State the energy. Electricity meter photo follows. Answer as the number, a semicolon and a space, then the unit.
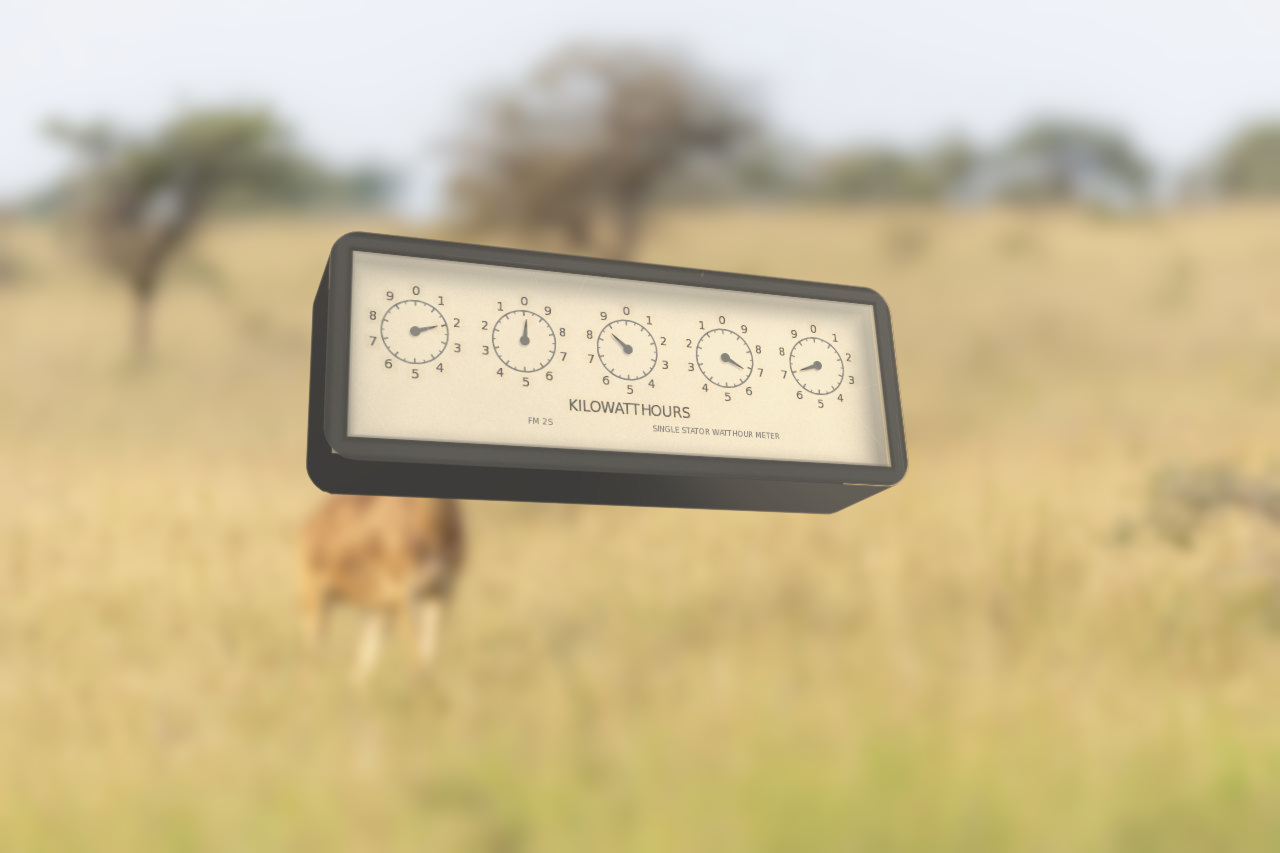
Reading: 19867; kWh
